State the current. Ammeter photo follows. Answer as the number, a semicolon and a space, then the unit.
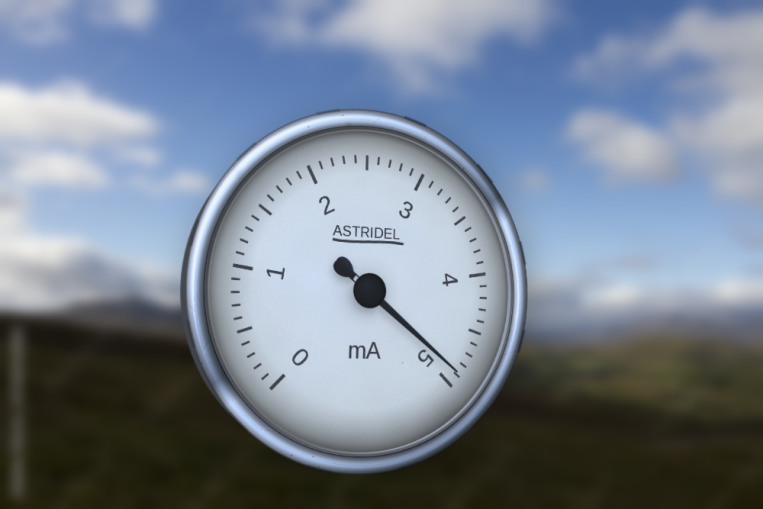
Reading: 4.9; mA
